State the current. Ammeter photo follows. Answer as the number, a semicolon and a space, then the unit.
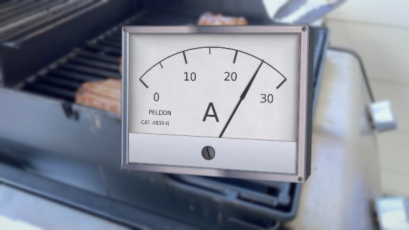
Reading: 25; A
